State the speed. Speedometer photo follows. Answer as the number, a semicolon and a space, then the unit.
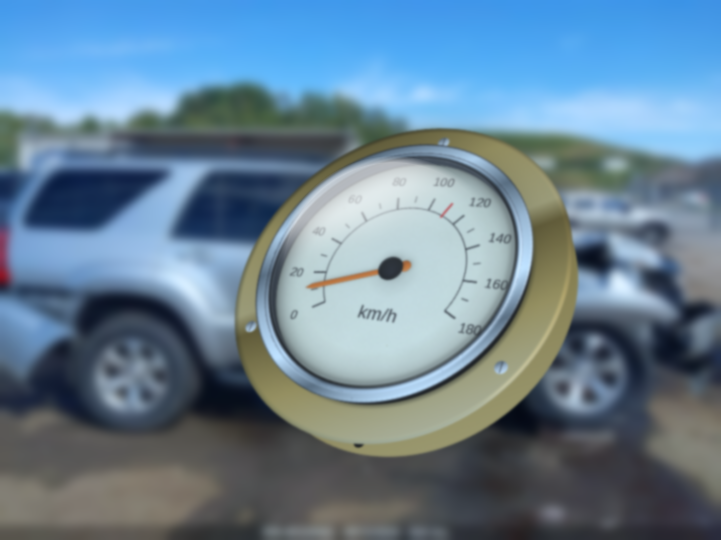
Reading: 10; km/h
